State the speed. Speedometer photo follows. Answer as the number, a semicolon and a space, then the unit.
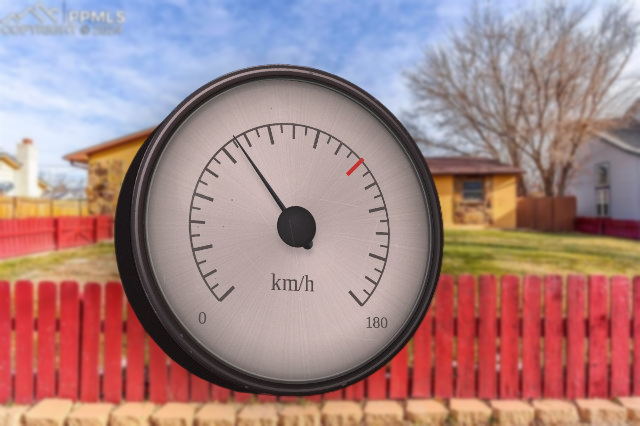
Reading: 65; km/h
